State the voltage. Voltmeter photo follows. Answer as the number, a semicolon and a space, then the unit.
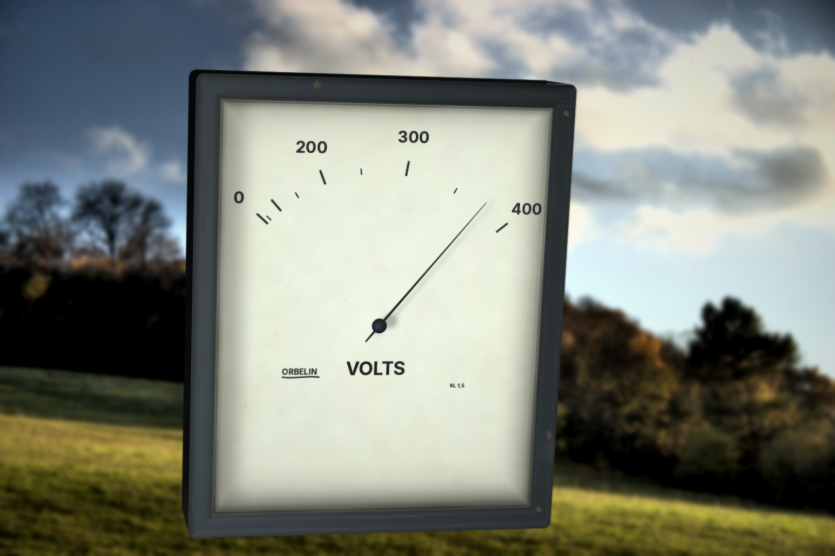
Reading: 375; V
